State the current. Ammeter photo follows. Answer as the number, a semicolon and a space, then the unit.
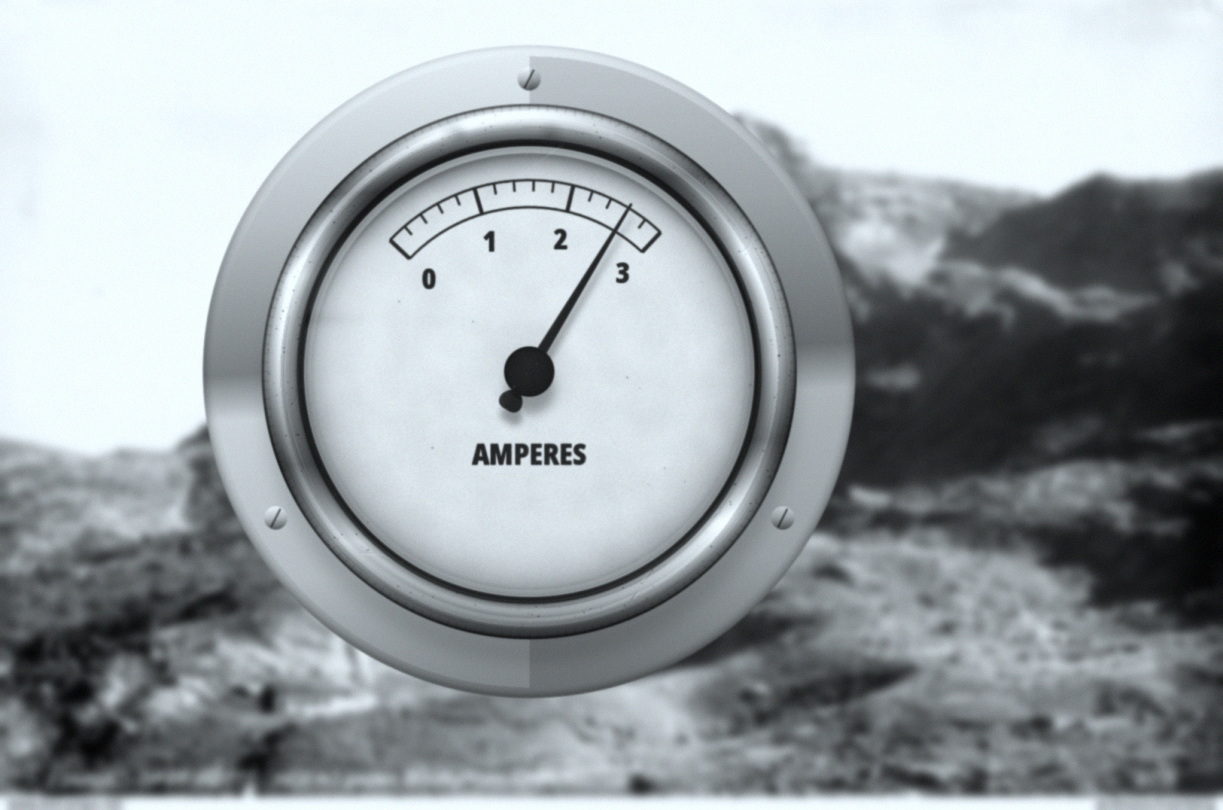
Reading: 2.6; A
